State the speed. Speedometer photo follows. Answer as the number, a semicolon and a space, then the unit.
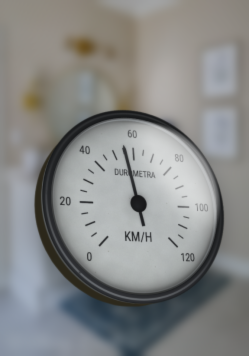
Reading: 55; km/h
